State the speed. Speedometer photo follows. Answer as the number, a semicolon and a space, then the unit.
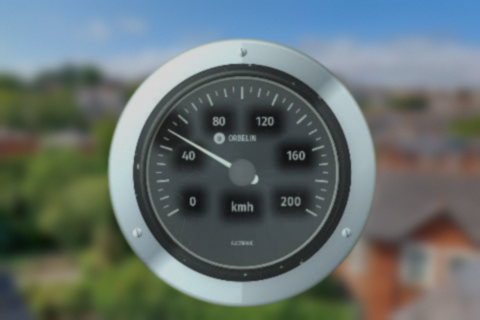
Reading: 50; km/h
